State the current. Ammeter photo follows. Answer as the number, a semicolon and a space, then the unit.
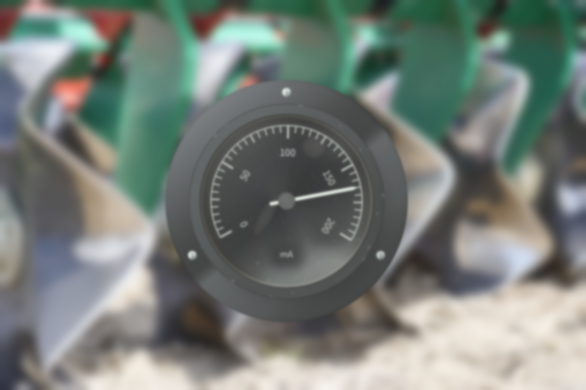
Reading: 165; mA
